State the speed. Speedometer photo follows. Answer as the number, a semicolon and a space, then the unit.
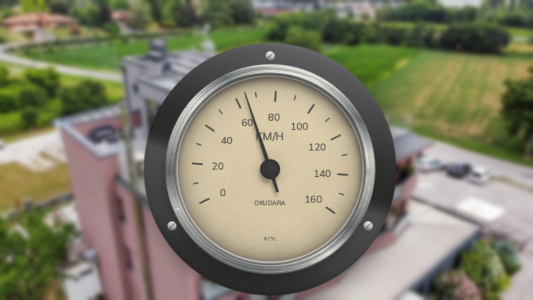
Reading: 65; km/h
